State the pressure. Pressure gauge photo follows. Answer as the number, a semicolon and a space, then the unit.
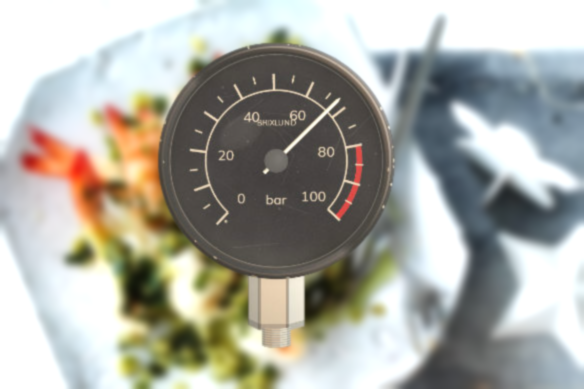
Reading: 67.5; bar
